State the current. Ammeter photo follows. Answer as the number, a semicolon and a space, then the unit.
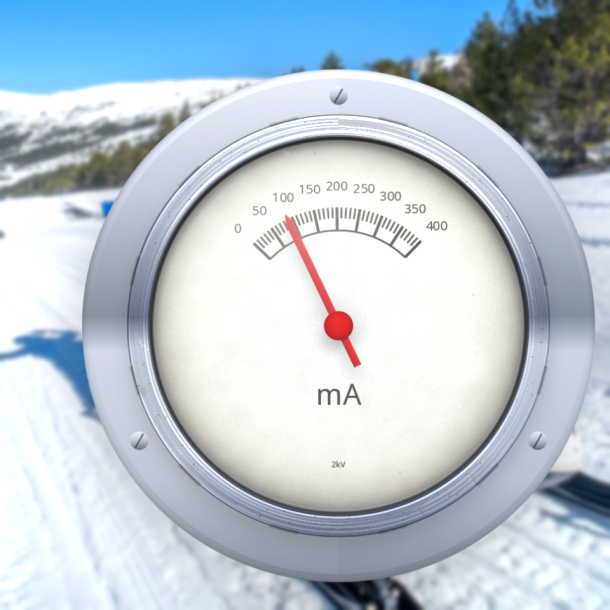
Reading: 90; mA
